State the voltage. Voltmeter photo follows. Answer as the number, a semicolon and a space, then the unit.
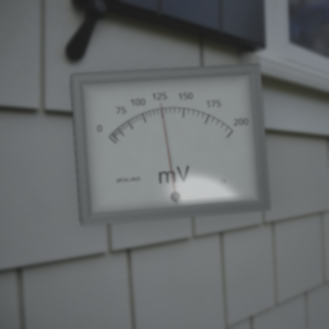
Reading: 125; mV
